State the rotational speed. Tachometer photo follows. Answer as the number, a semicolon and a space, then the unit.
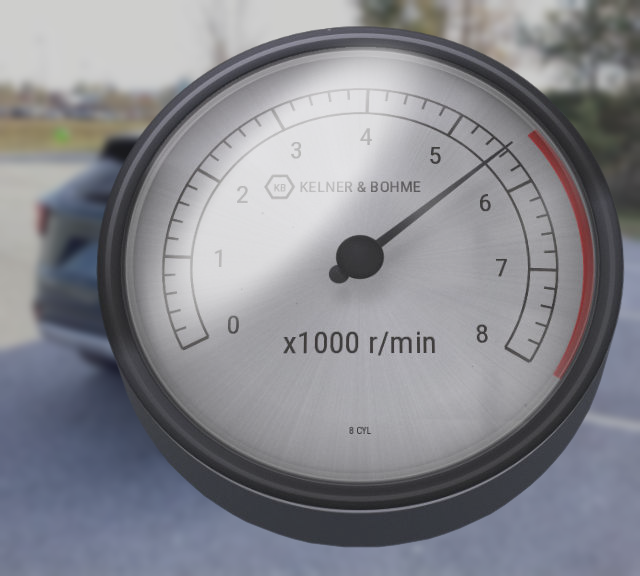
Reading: 5600; rpm
